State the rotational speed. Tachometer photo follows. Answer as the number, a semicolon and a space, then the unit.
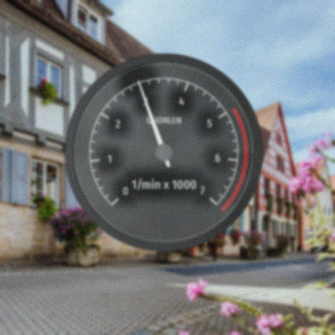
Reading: 3000; rpm
